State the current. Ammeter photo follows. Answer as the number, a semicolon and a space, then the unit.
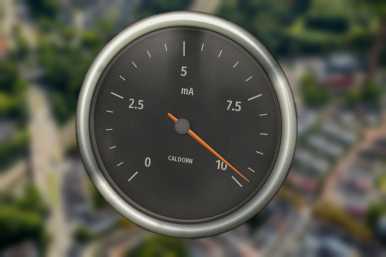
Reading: 9.75; mA
